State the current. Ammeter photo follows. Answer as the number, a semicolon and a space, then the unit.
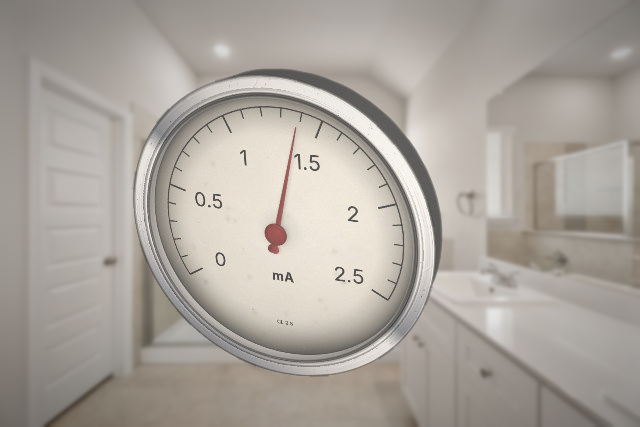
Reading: 1.4; mA
